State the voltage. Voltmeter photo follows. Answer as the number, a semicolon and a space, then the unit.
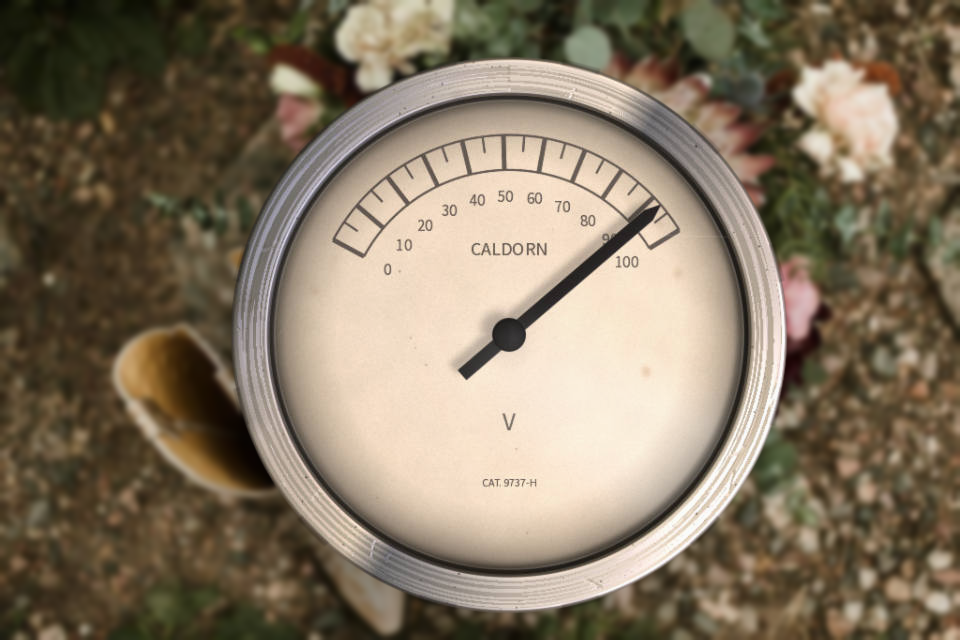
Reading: 92.5; V
